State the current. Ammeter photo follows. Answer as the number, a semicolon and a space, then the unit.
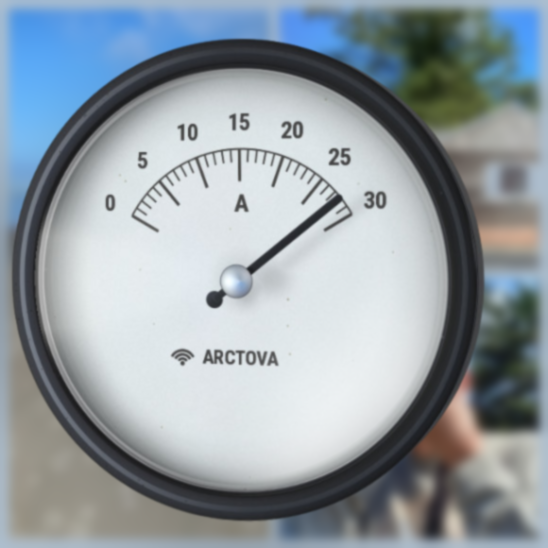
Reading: 28; A
